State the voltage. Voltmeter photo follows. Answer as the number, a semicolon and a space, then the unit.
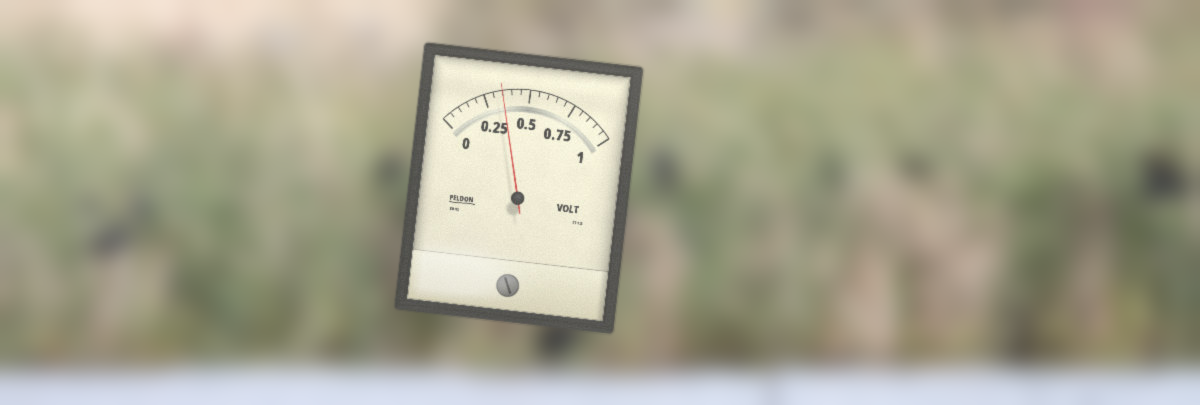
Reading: 0.35; V
